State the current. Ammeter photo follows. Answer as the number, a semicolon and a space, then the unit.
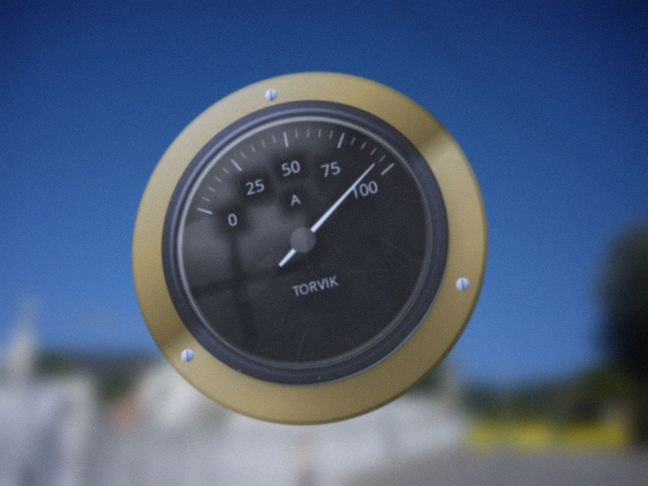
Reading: 95; A
